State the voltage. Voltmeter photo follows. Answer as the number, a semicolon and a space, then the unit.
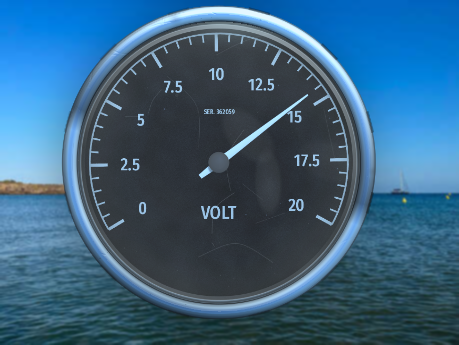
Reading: 14.5; V
